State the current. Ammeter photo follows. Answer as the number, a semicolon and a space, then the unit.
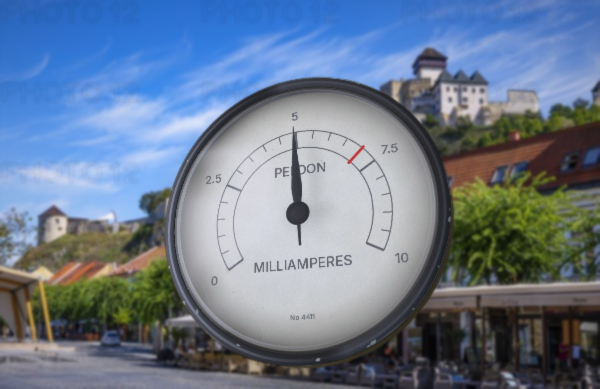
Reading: 5; mA
